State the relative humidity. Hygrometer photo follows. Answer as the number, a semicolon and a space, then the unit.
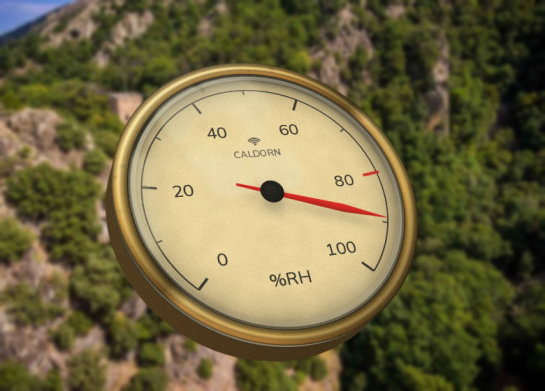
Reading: 90; %
